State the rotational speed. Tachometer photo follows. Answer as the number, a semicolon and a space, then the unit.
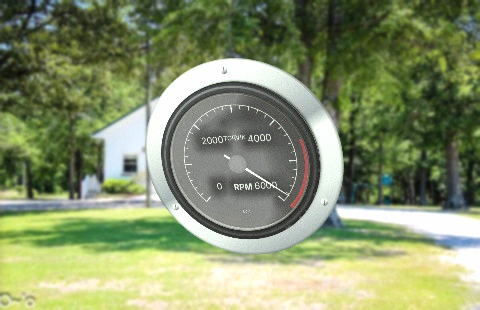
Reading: 5800; rpm
